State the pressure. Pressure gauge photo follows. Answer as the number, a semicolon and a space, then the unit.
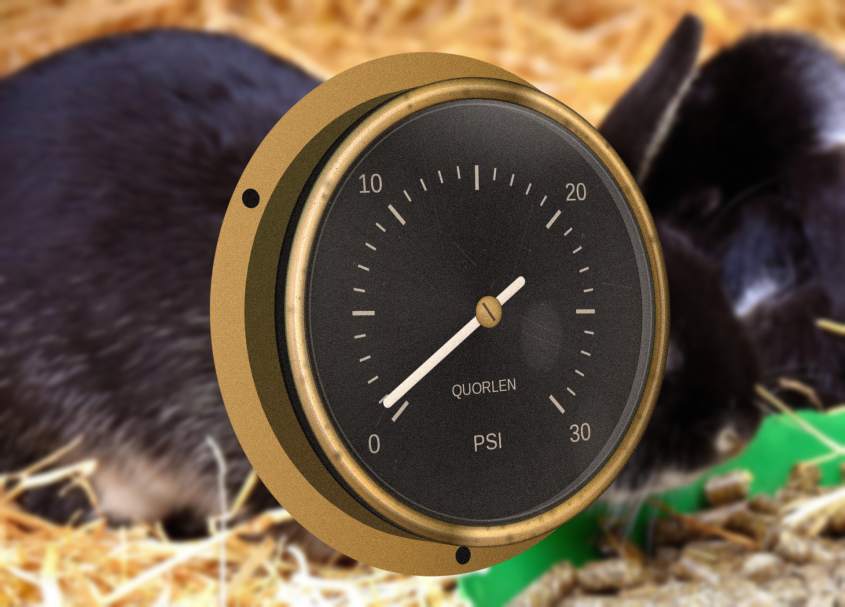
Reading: 1; psi
